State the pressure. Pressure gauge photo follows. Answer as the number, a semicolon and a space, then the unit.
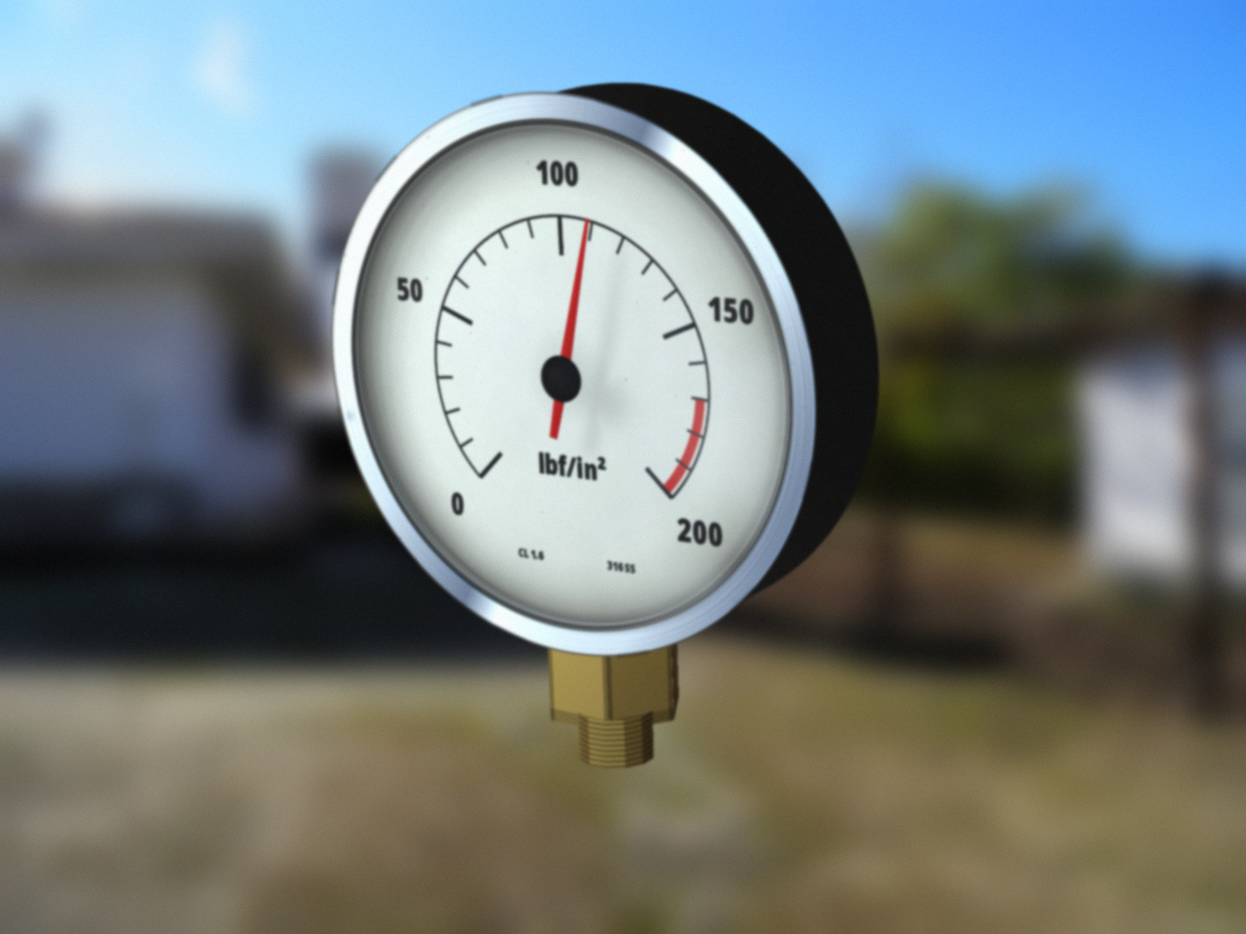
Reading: 110; psi
